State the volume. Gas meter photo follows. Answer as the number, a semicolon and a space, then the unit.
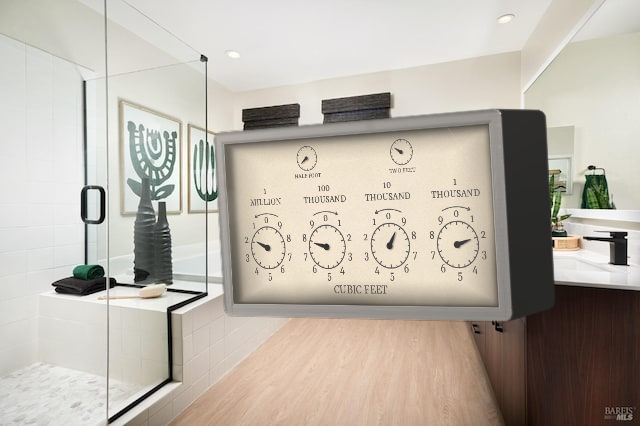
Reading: 179200; ft³
